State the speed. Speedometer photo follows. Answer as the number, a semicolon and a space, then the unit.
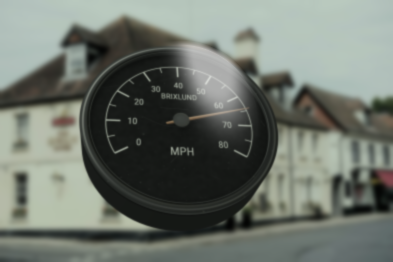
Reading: 65; mph
